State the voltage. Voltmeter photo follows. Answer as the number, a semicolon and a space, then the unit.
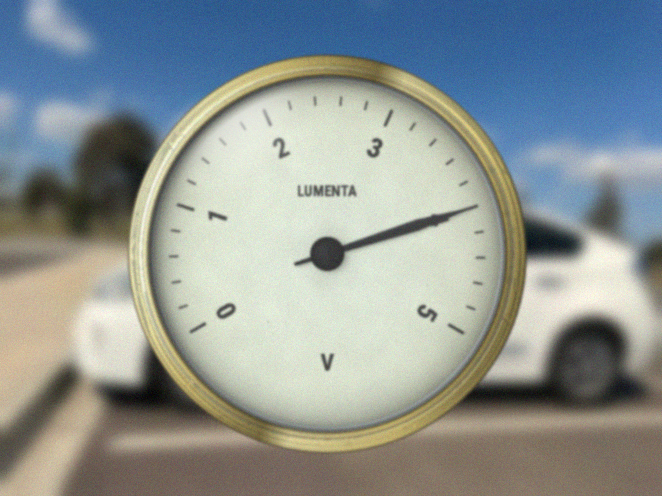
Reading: 4; V
